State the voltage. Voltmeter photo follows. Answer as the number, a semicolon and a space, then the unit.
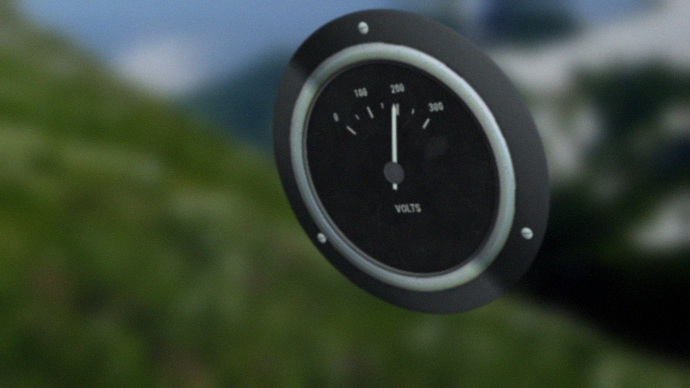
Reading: 200; V
